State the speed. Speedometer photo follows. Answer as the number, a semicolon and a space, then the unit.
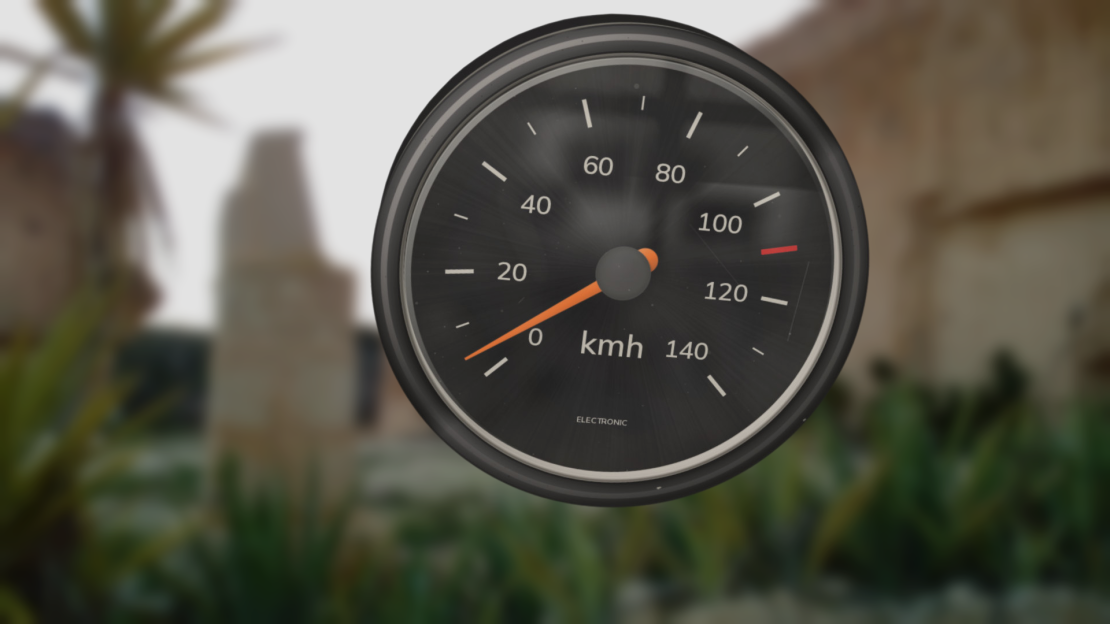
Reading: 5; km/h
